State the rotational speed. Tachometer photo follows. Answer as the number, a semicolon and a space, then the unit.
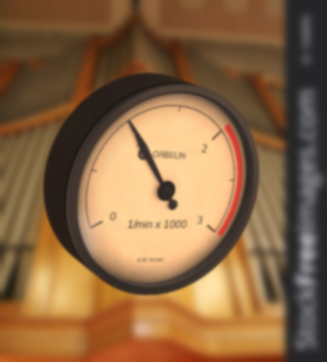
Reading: 1000; rpm
